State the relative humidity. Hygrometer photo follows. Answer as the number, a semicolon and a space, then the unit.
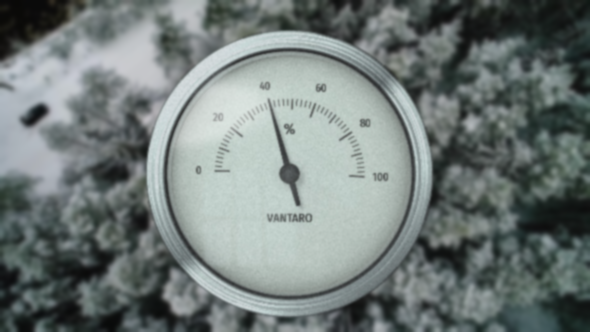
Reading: 40; %
